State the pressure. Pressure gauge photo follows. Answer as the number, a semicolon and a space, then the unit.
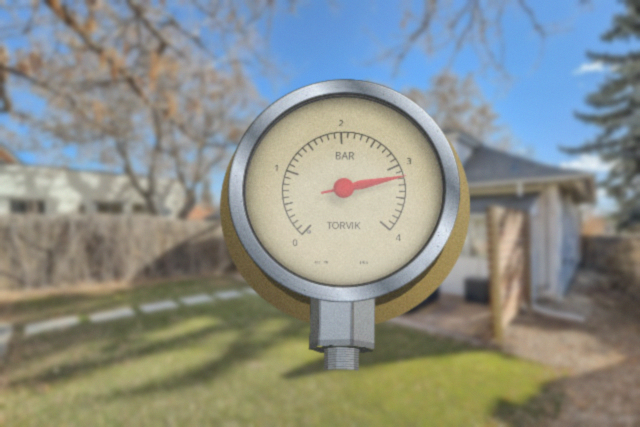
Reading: 3.2; bar
